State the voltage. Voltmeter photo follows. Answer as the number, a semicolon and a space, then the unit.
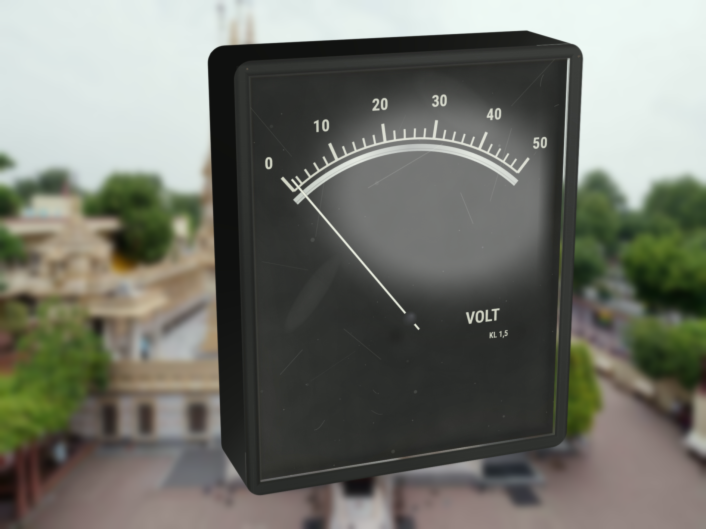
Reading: 1; V
